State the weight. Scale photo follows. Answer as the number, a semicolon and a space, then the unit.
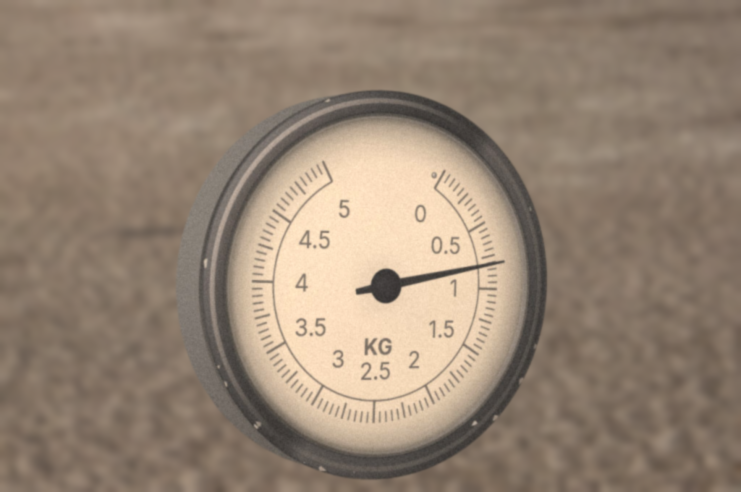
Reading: 0.8; kg
